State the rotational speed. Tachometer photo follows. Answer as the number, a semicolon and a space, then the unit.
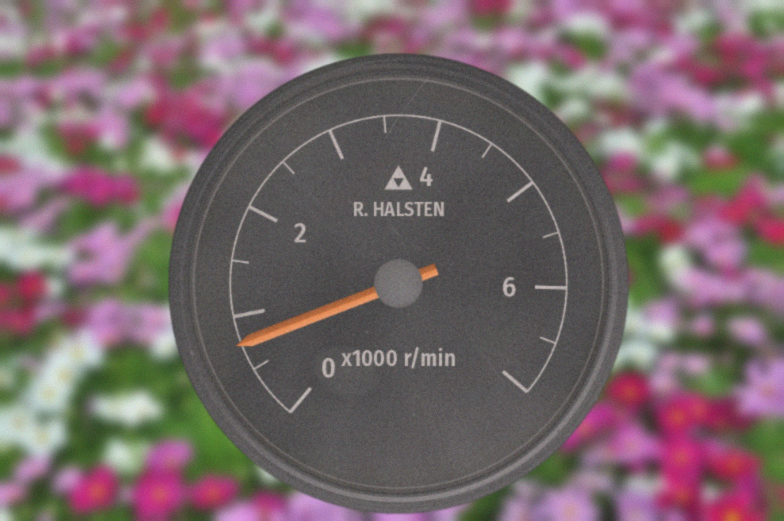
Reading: 750; rpm
